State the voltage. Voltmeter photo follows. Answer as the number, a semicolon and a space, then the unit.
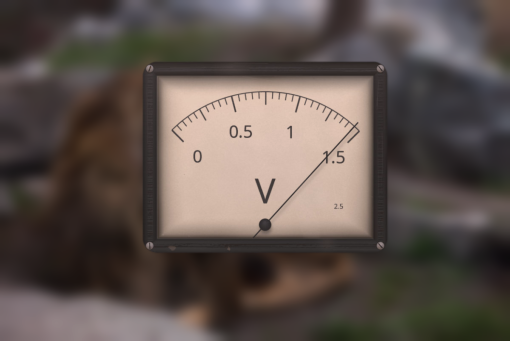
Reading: 1.45; V
